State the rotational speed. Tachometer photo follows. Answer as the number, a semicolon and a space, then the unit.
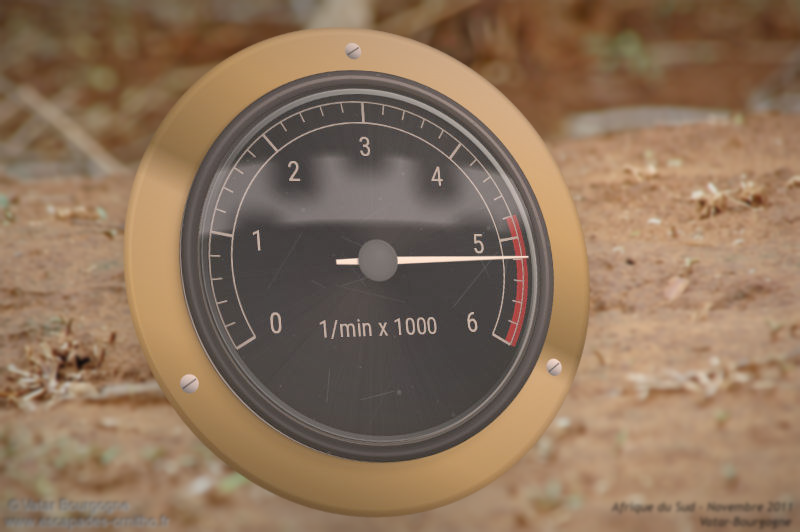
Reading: 5200; rpm
